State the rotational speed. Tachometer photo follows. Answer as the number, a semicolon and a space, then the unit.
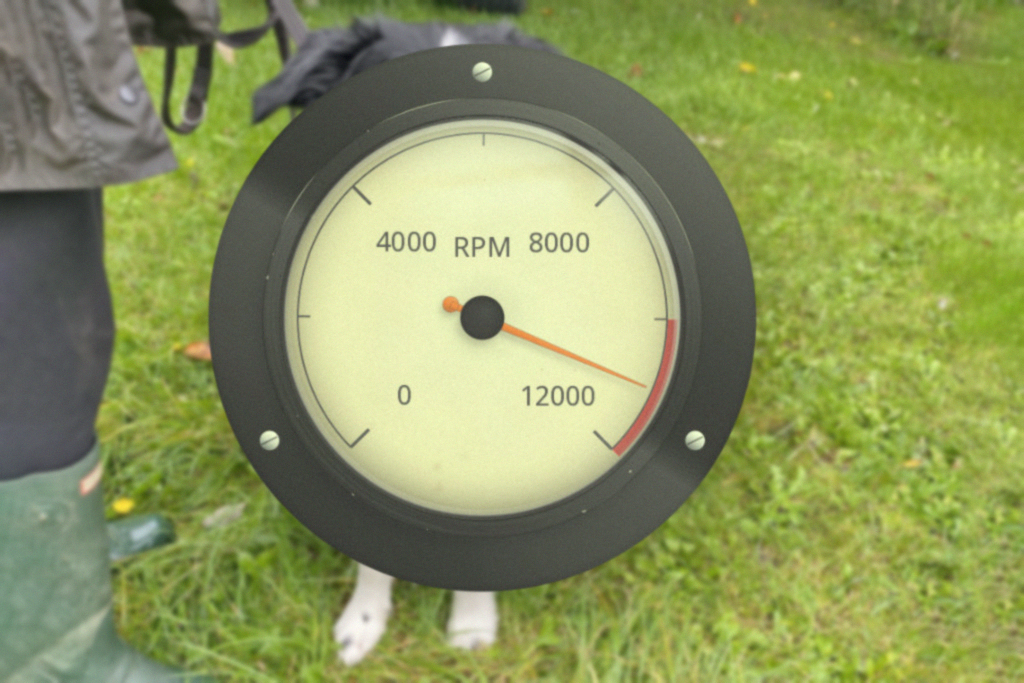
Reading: 11000; rpm
